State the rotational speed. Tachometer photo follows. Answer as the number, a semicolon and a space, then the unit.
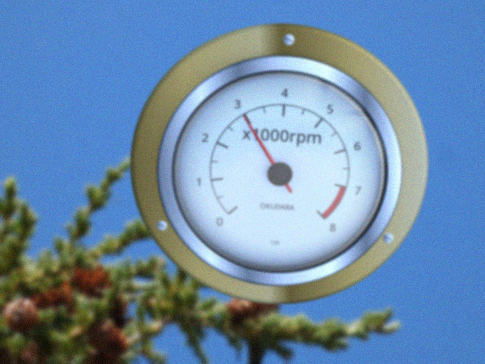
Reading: 3000; rpm
